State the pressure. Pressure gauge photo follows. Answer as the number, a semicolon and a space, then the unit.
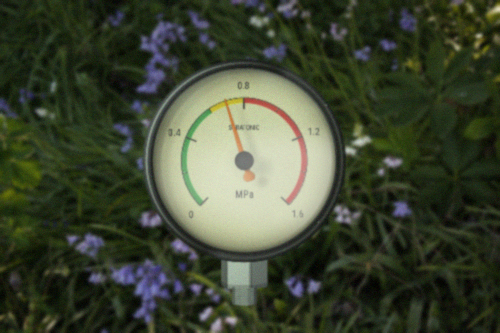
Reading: 0.7; MPa
